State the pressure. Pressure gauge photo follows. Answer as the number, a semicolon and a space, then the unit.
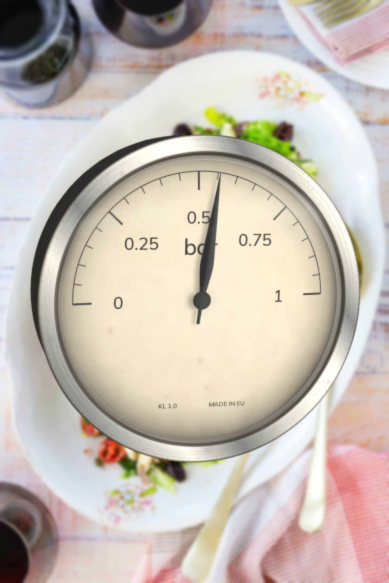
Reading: 0.55; bar
